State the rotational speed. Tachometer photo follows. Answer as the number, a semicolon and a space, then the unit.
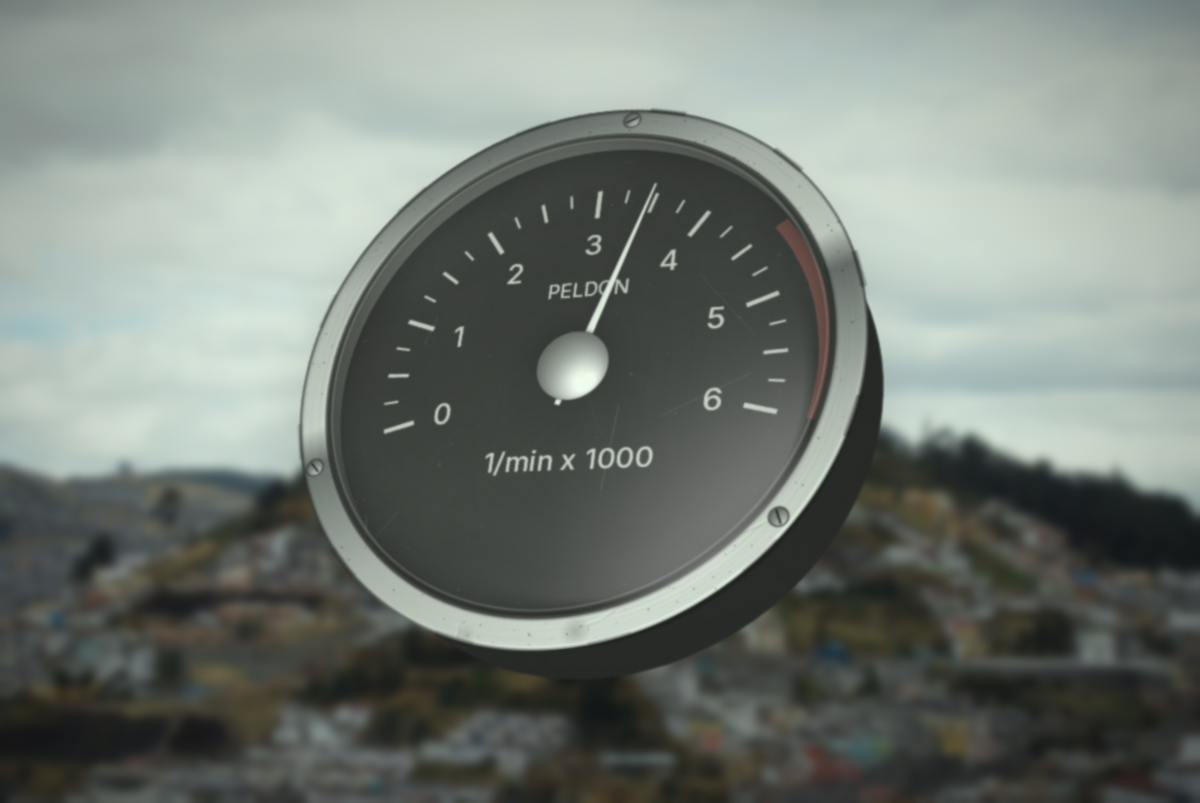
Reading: 3500; rpm
